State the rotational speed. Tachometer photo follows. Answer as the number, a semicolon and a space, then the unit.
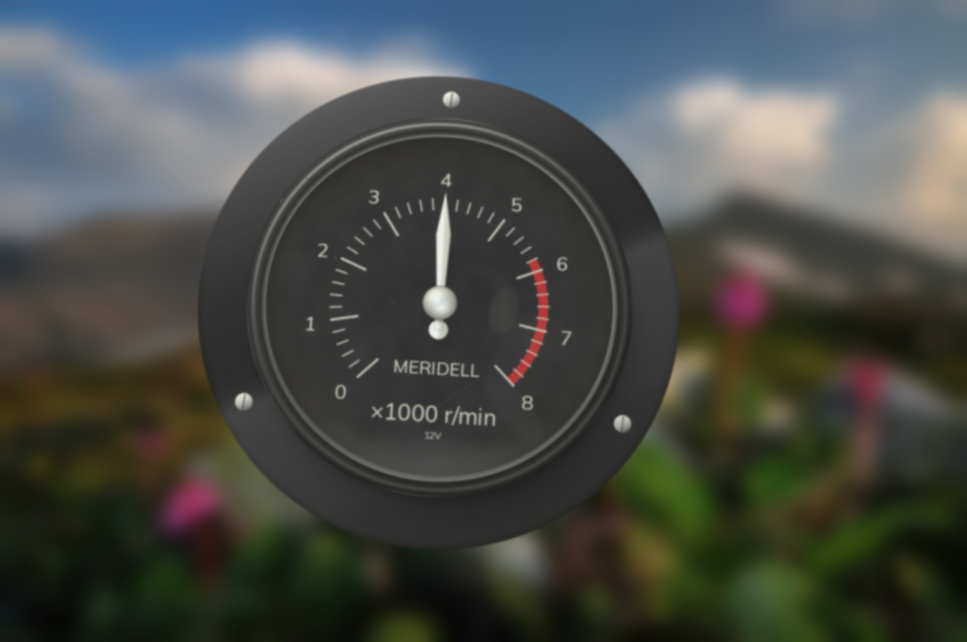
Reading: 4000; rpm
